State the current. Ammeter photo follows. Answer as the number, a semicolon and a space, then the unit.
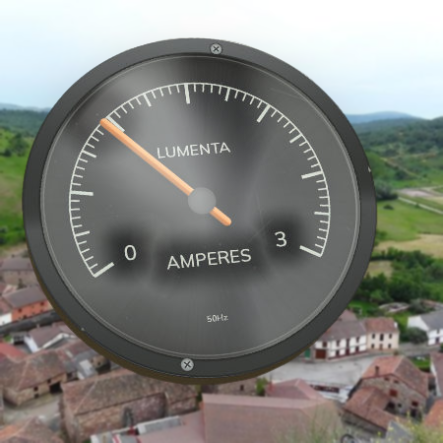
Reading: 0.95; A
